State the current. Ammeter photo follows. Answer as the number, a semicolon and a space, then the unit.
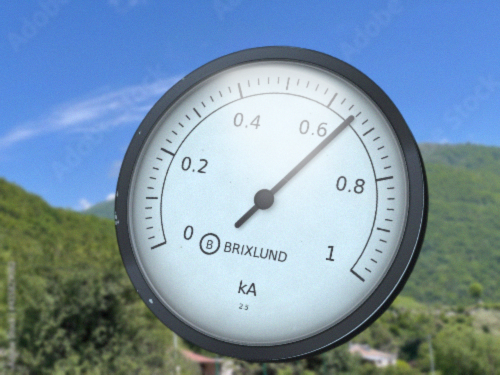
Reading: 0.66; kA
